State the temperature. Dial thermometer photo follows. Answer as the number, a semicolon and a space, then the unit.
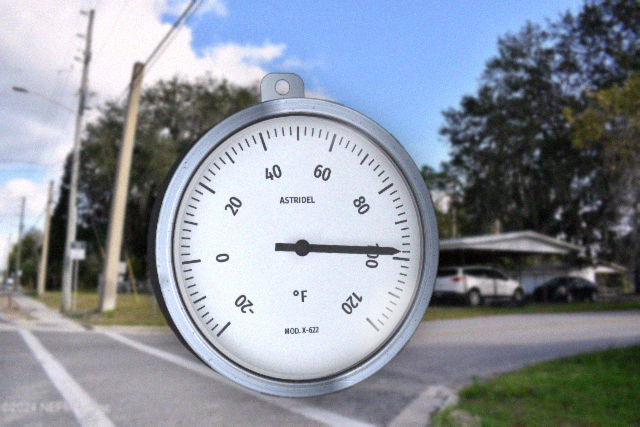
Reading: 98; °F
